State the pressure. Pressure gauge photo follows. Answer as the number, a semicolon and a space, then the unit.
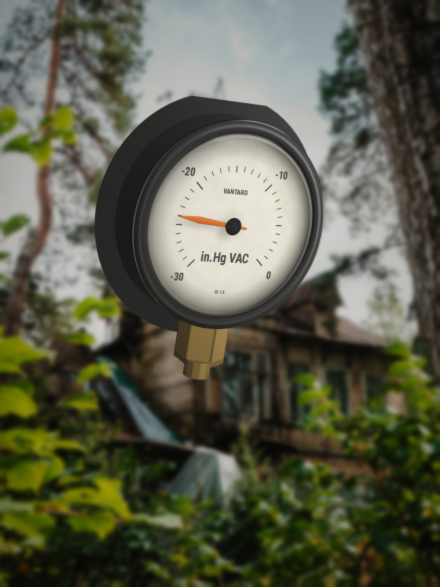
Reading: -24; inHg
